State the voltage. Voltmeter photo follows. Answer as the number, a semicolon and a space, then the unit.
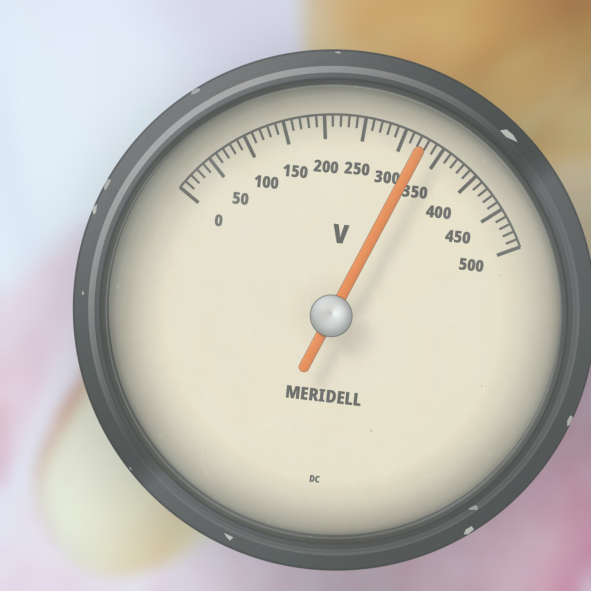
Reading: 325; V
